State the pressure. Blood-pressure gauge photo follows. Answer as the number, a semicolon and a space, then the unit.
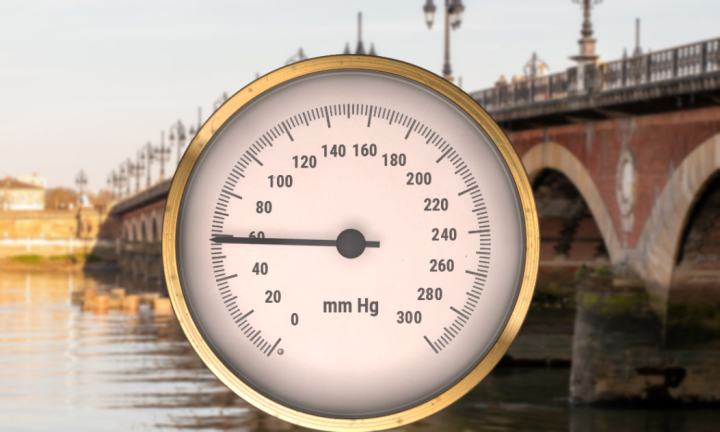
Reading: 58; mmHg
